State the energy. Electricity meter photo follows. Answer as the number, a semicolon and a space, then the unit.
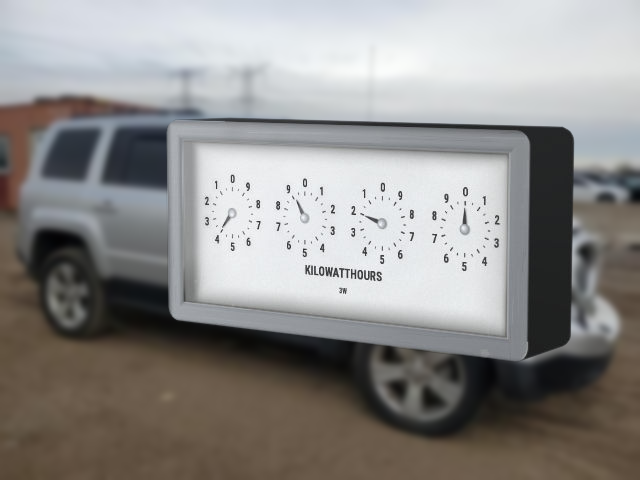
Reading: 3920; kWh
